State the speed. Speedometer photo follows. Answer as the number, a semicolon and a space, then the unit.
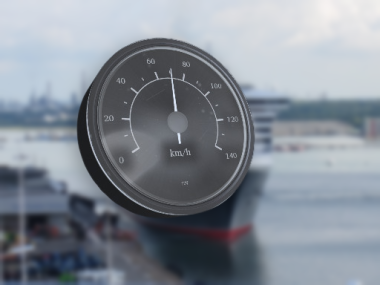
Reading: 70; km/h
